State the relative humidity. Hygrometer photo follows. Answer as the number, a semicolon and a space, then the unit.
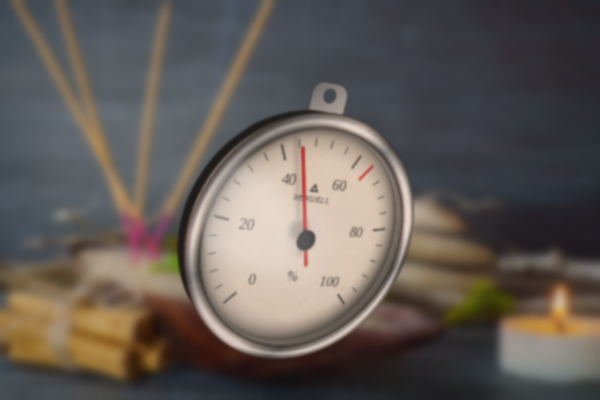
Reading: 44; %
